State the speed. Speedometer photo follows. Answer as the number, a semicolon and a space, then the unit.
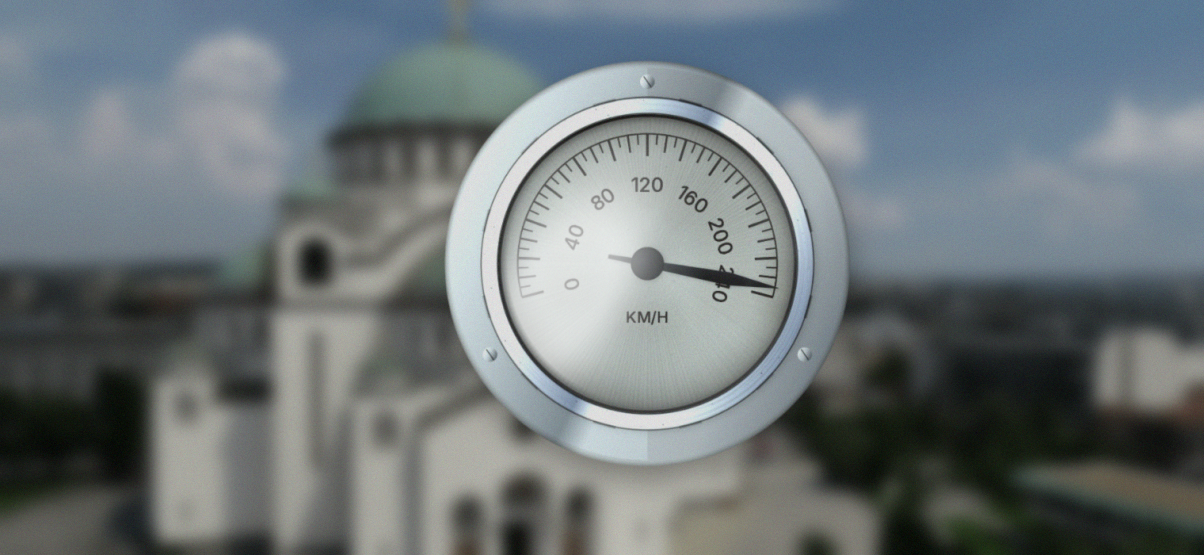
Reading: 235; km/h
